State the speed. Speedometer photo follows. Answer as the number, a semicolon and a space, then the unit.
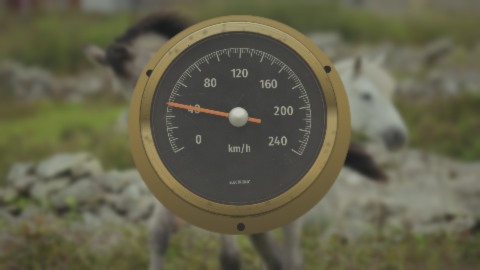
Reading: 40; km/h
